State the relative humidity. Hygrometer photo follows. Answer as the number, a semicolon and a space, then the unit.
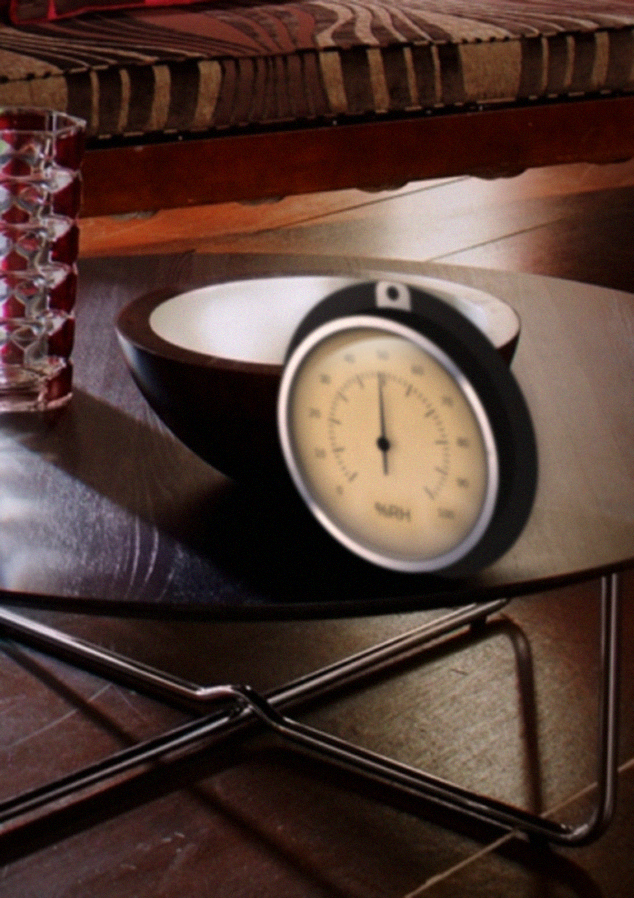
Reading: 50; %
